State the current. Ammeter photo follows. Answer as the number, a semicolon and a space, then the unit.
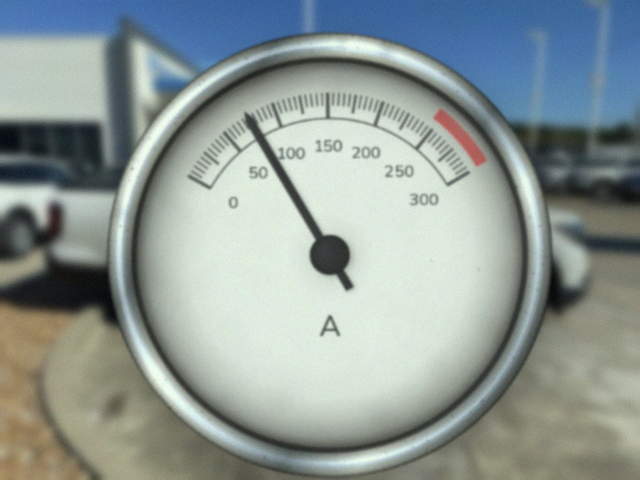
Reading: 75; A
